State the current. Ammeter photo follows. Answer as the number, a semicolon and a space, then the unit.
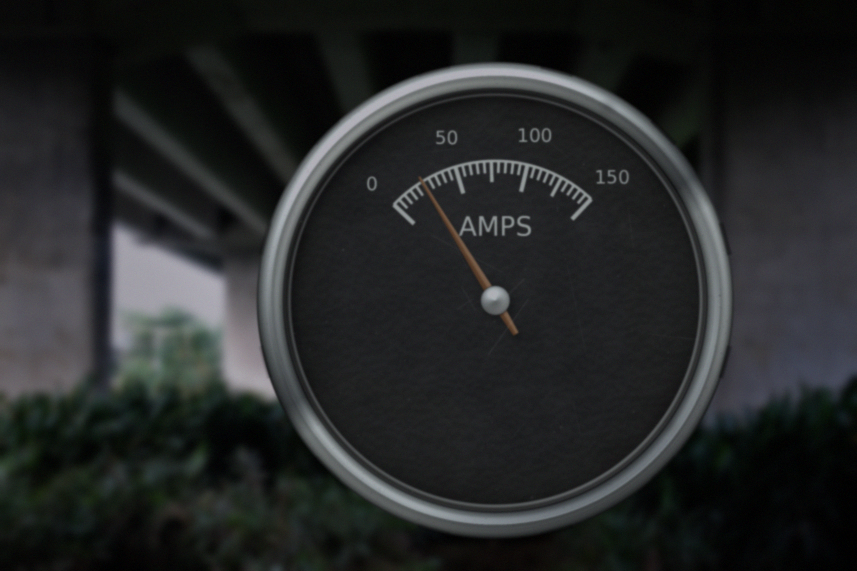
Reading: 25; A
